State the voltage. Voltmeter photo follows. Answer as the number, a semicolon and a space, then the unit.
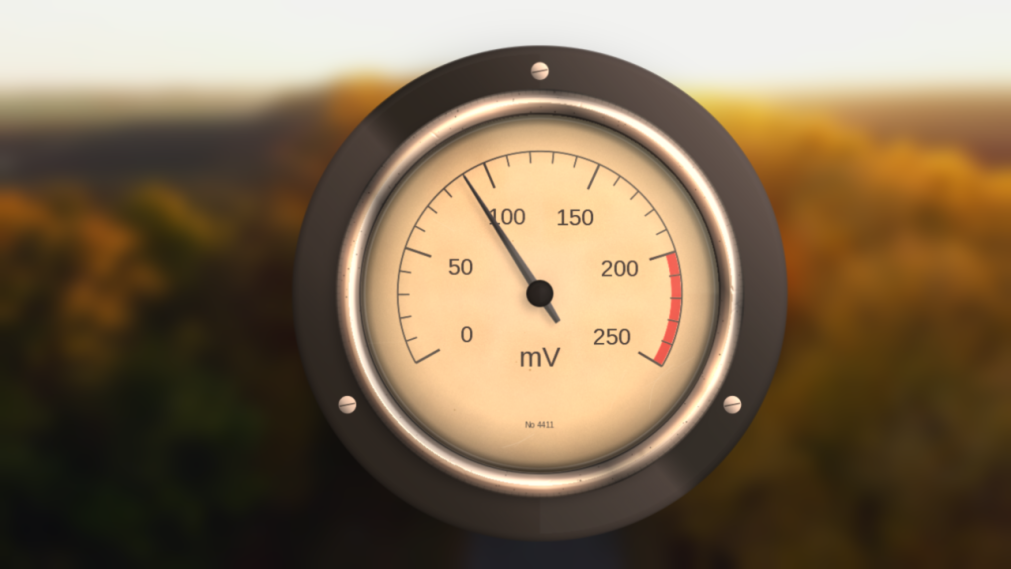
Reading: 90; mV
